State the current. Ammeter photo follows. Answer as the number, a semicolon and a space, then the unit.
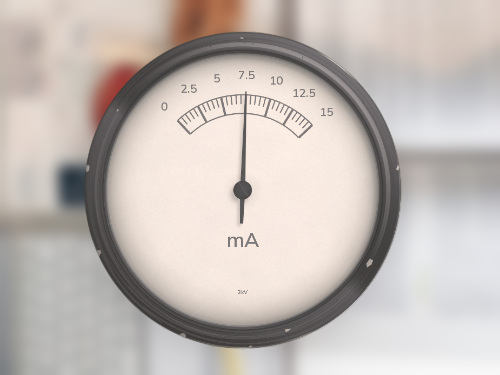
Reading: 7.5; mA
